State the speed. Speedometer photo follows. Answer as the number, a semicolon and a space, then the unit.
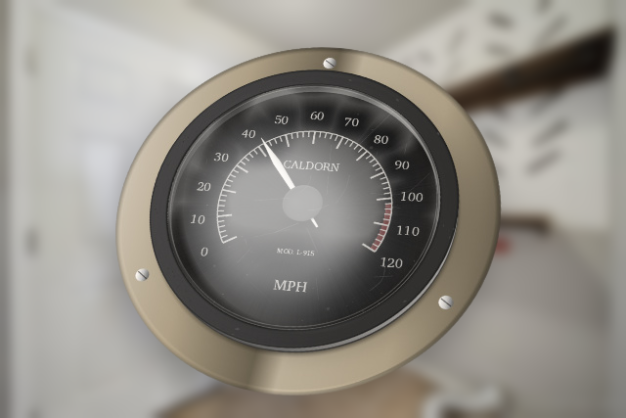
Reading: 42; mph
